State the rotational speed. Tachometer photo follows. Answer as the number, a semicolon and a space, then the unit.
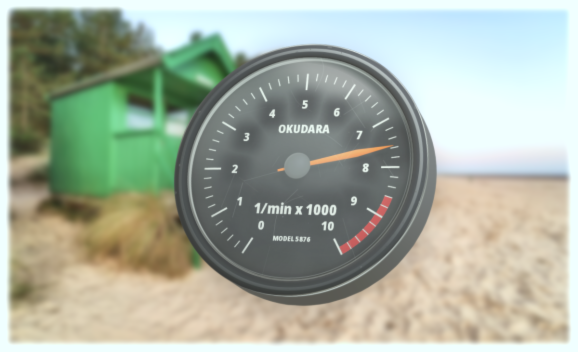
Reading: 7600; rpm
